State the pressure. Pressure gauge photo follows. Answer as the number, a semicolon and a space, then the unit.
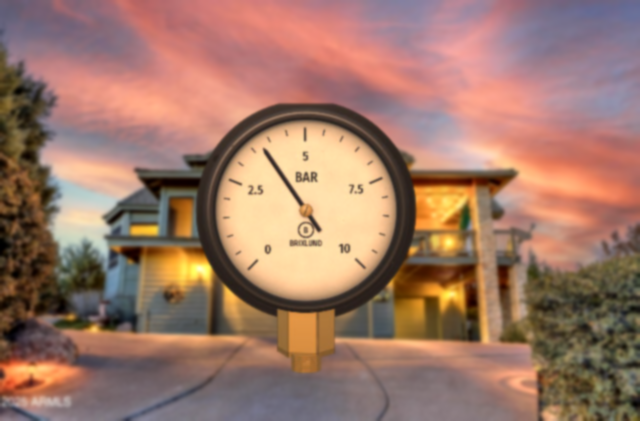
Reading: 3.75; bar
